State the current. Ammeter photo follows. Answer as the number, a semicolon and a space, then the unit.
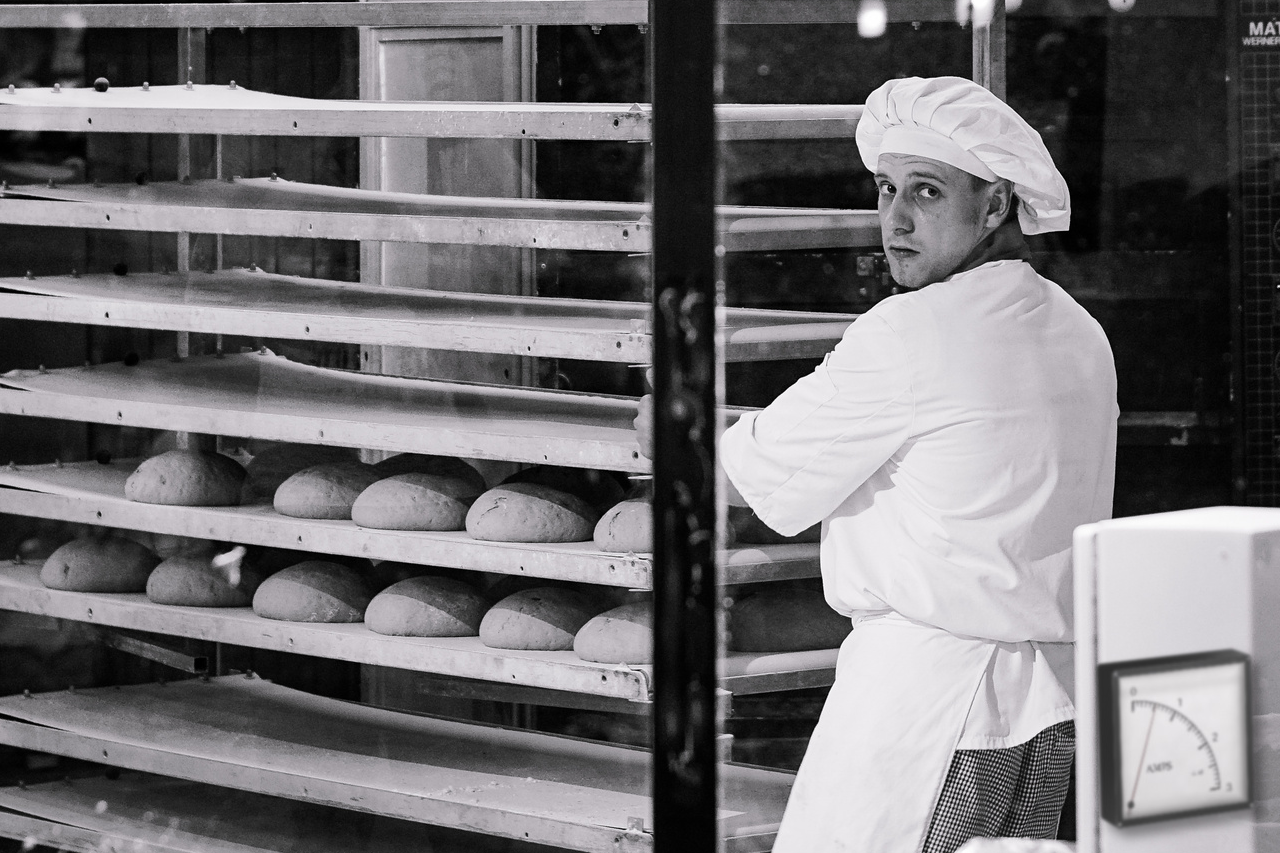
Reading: 0.5; A
